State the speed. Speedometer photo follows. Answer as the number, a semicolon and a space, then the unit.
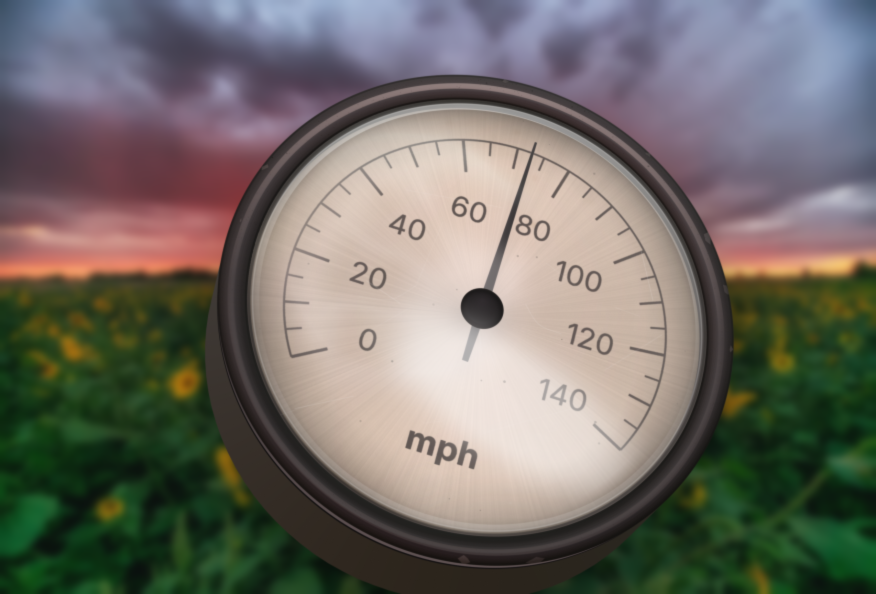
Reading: 72.5; mph
